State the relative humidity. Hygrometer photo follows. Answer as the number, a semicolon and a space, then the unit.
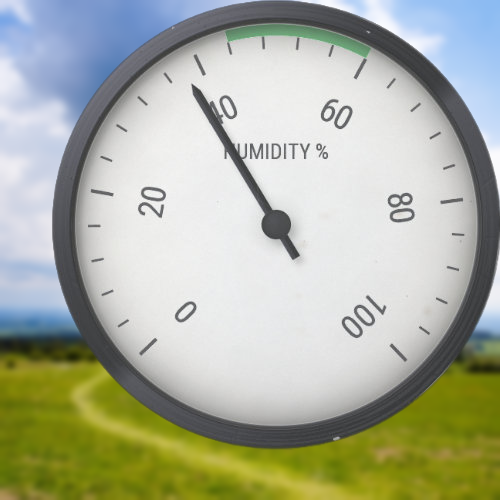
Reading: 38; %
